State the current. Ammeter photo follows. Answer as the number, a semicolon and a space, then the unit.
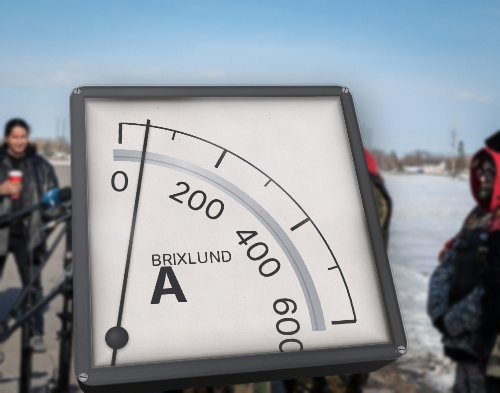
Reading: 50; A
